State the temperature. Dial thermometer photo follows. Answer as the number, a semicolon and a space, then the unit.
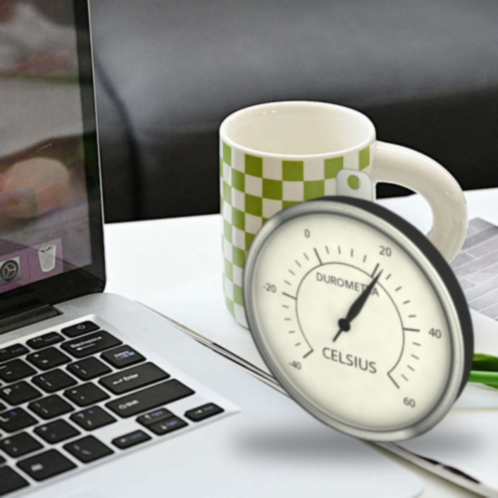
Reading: 22; °C
